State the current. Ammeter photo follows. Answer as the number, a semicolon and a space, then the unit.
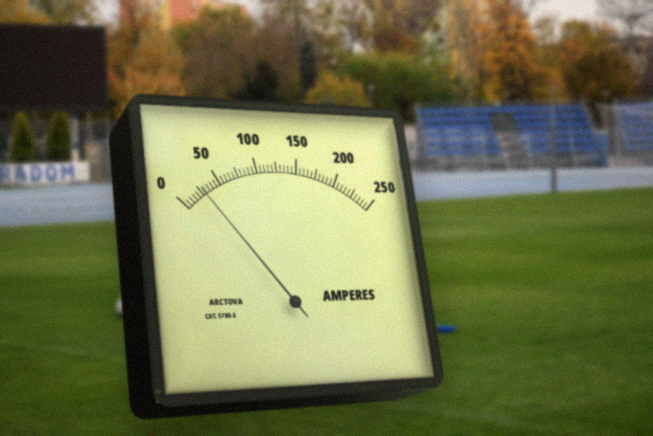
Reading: 25; A
